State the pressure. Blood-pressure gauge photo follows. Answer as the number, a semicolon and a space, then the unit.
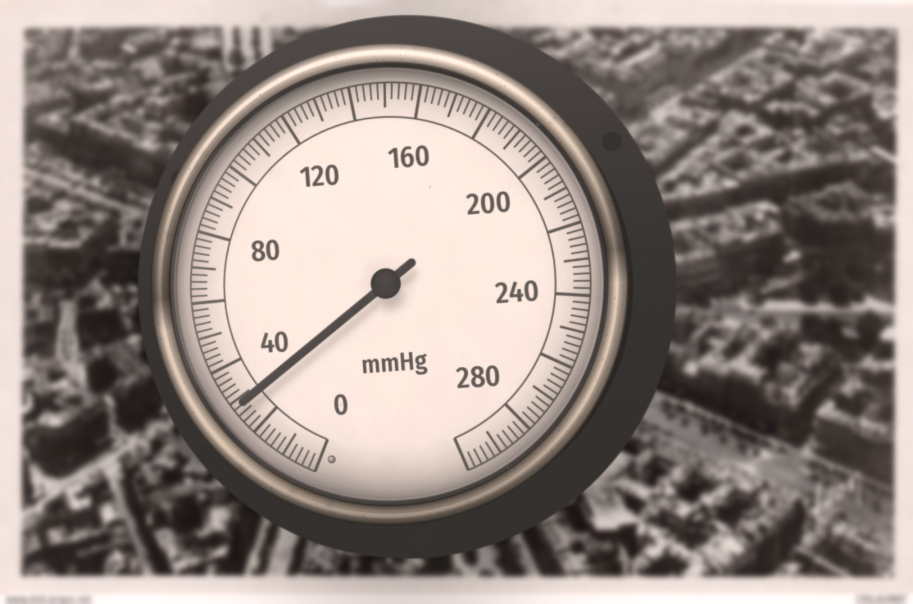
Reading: 28; mmHg
